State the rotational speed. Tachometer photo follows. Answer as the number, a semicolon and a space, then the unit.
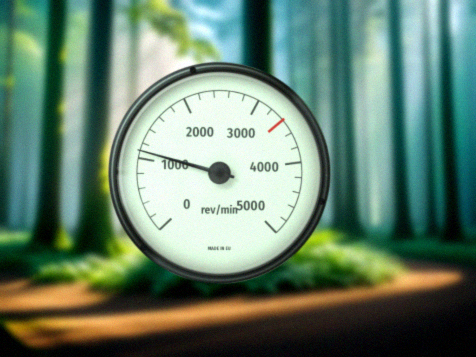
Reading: 1100; rpm
